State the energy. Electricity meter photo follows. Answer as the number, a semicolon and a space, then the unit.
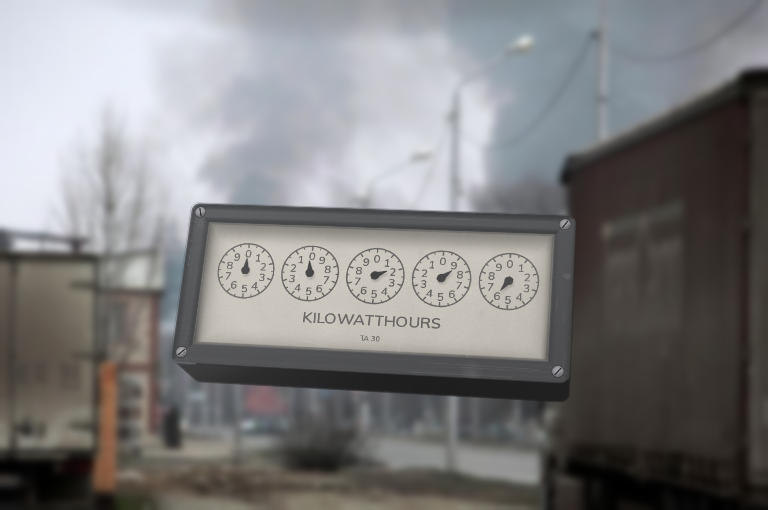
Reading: 186; kWh
